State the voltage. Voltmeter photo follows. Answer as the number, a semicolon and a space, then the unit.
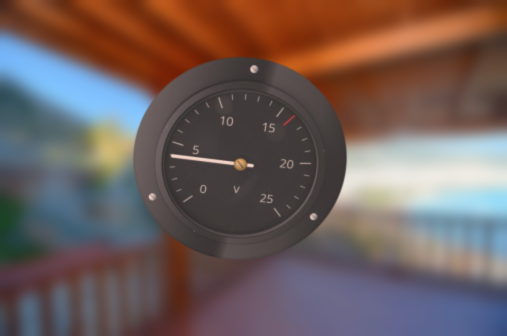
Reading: 4; V
